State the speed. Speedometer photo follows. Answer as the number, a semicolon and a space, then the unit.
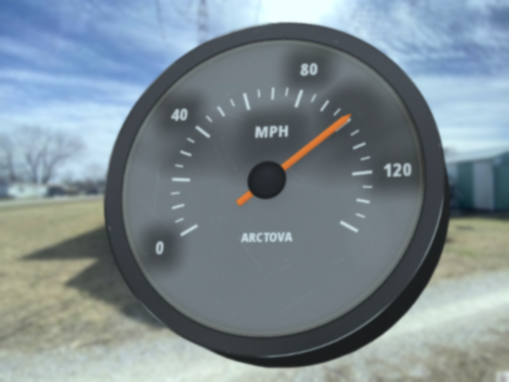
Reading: 100; mph
